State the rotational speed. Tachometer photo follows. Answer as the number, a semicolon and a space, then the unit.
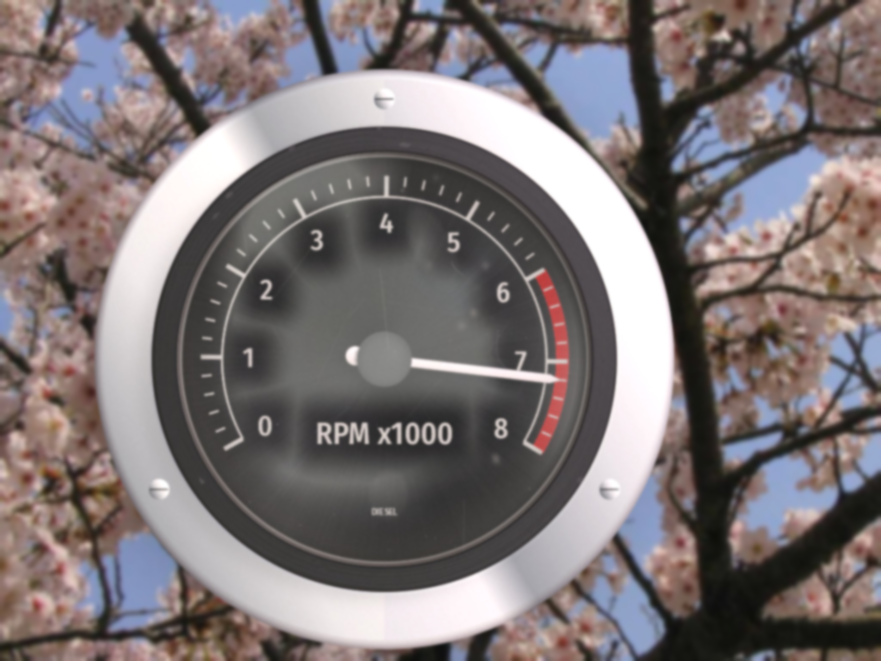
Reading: 7200; rpm
